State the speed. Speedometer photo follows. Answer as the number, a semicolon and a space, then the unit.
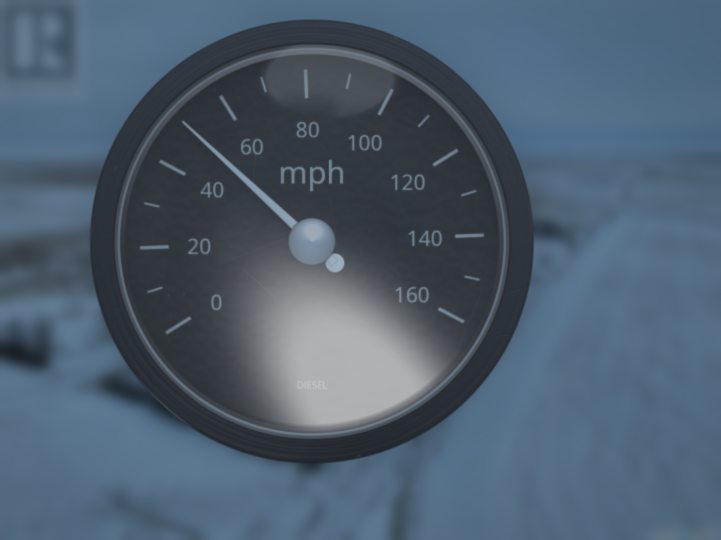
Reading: 50; mph
